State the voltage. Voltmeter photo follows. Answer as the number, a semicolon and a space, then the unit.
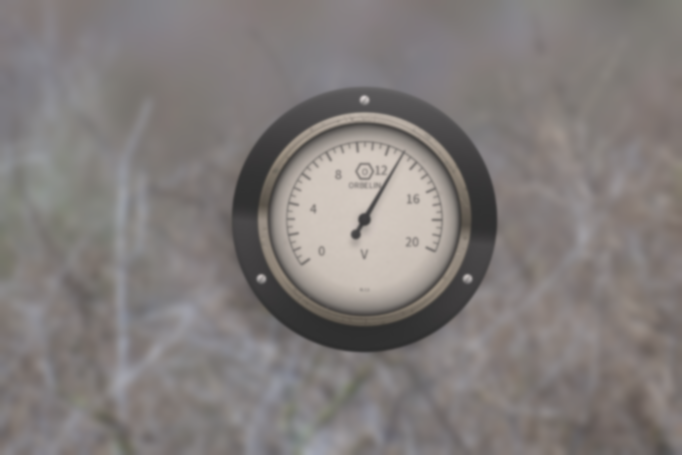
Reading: 13; V
